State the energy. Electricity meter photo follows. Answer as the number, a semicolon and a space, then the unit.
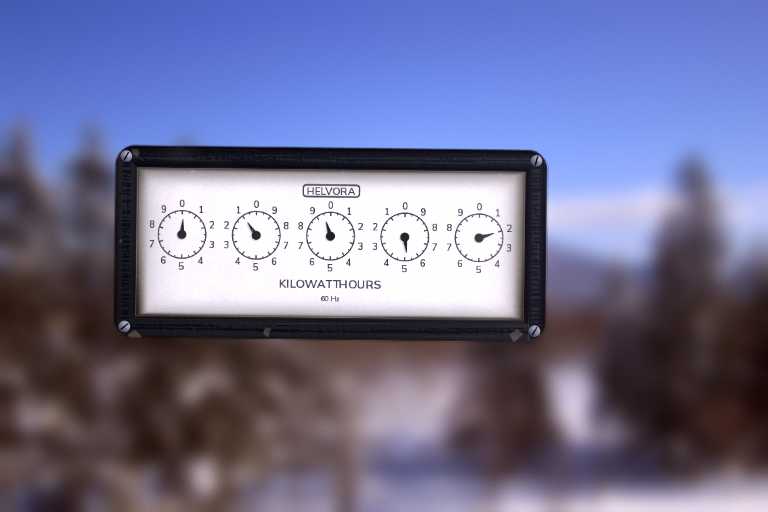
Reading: 952; kWh
